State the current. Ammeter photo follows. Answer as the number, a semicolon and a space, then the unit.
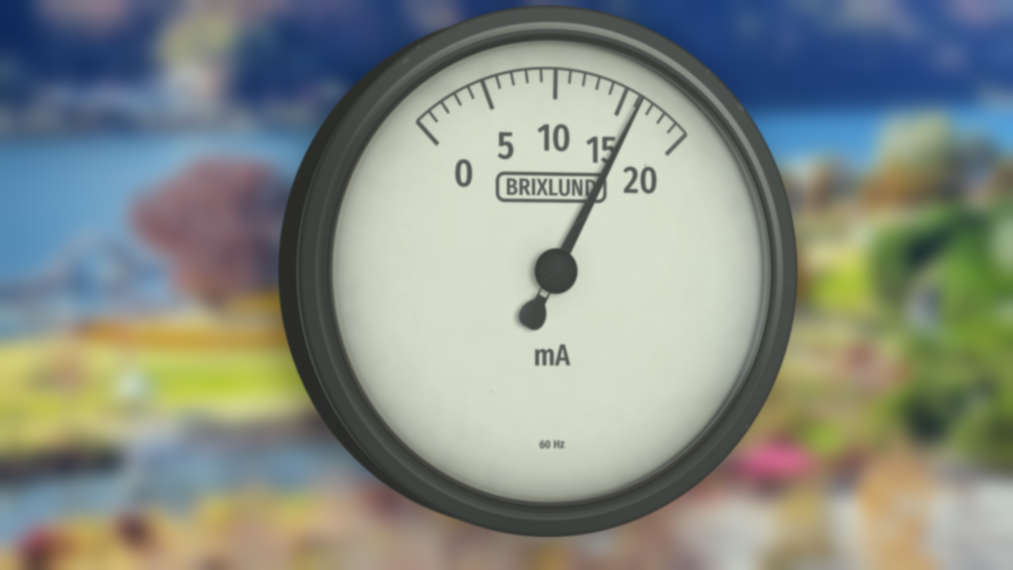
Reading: 16; mA
